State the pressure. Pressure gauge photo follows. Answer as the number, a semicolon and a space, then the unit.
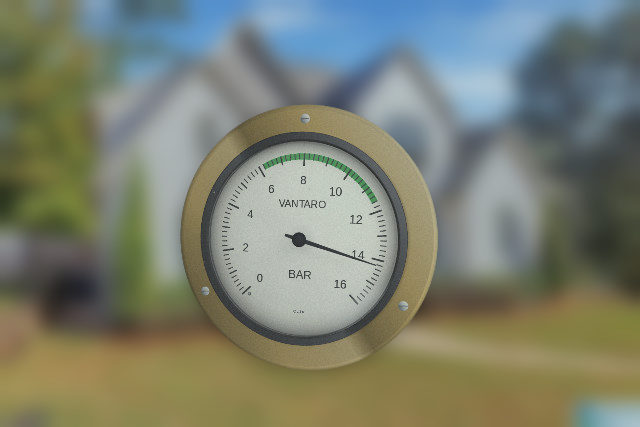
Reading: 14.2; bar
